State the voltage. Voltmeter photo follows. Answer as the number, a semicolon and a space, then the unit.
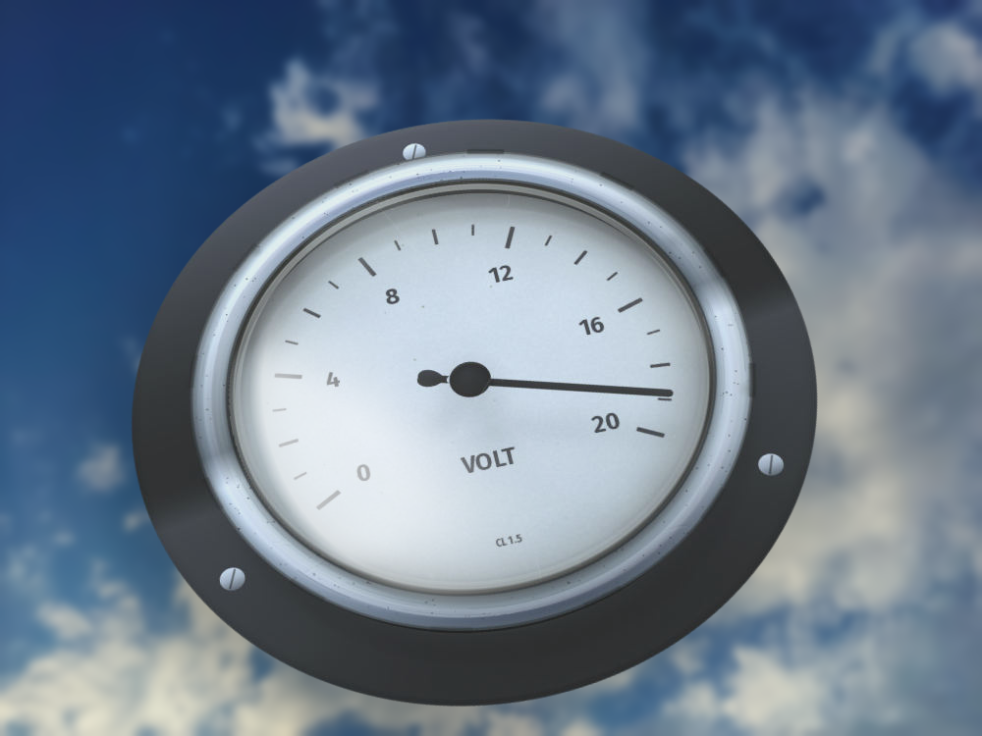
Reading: 19; V
